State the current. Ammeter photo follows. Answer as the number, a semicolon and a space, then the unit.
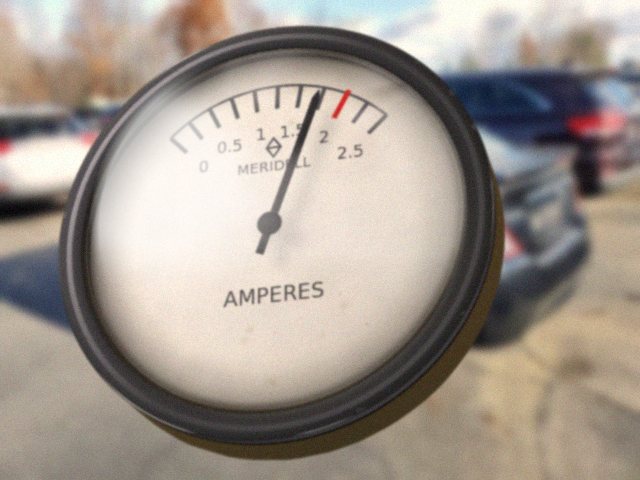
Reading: 1.75; A
